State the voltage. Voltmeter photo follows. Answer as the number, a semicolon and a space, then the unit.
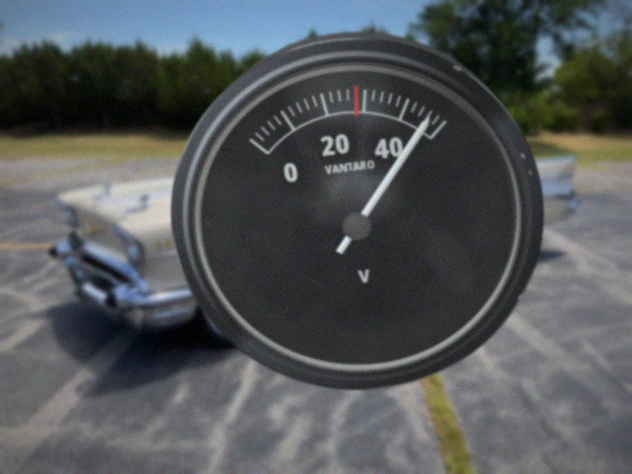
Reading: 46; V
